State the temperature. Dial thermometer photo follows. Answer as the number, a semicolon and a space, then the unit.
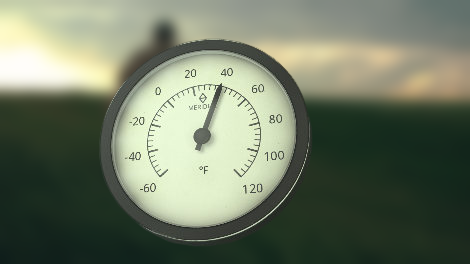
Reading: 40; °F
